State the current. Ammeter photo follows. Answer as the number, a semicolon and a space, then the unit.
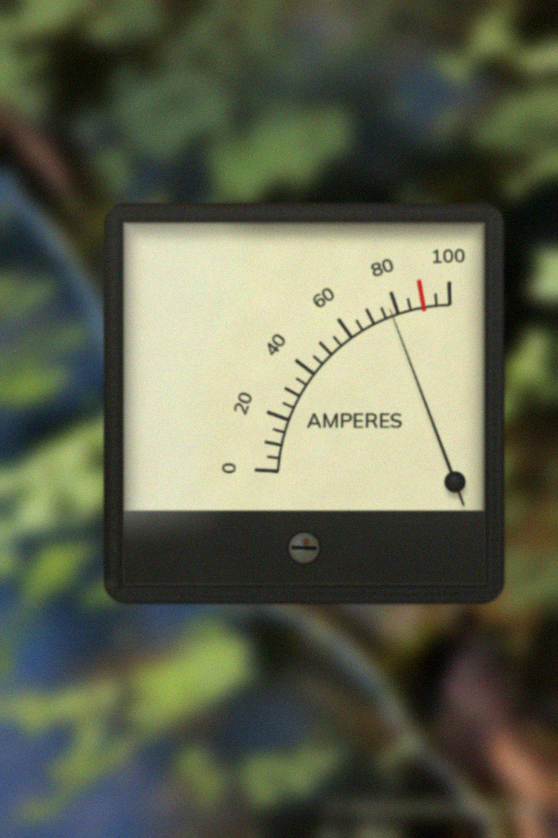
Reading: 77.5; A
